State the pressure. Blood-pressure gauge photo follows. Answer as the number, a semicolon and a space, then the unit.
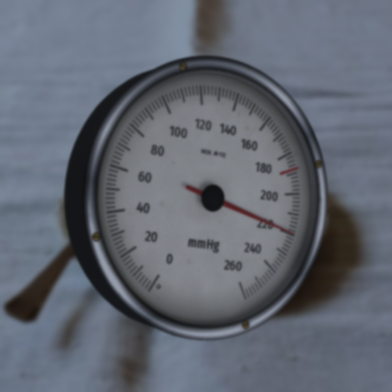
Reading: 220; mmHg
